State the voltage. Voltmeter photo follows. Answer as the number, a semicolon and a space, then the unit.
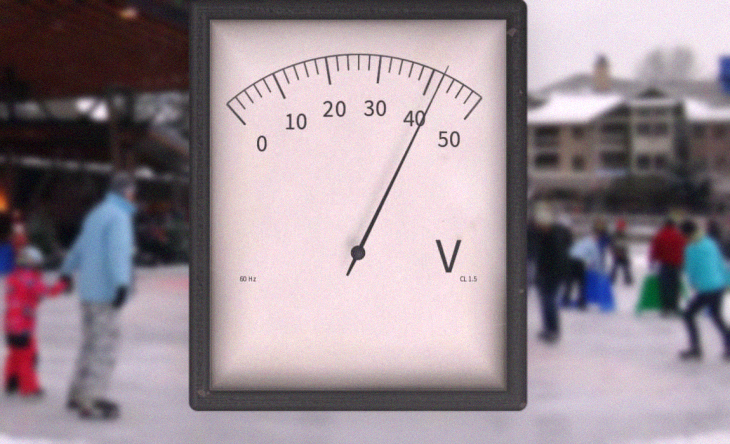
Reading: 42; V
